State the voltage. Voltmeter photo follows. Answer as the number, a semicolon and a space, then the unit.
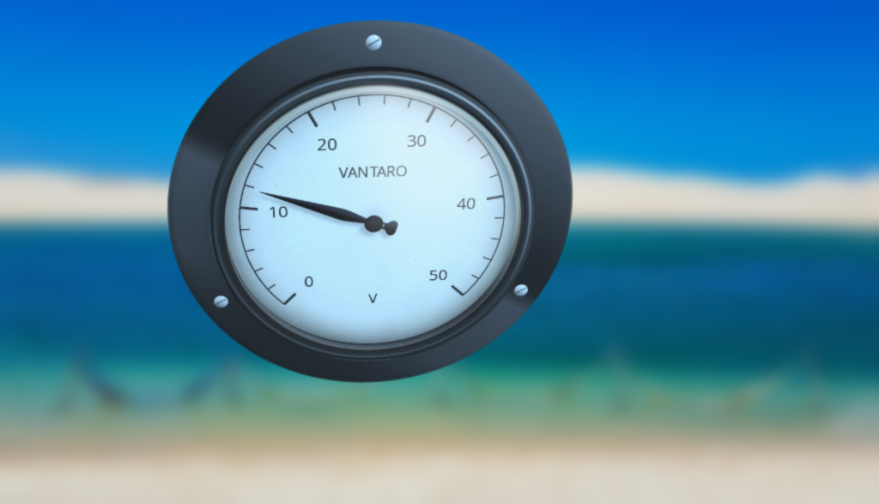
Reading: 12; V
